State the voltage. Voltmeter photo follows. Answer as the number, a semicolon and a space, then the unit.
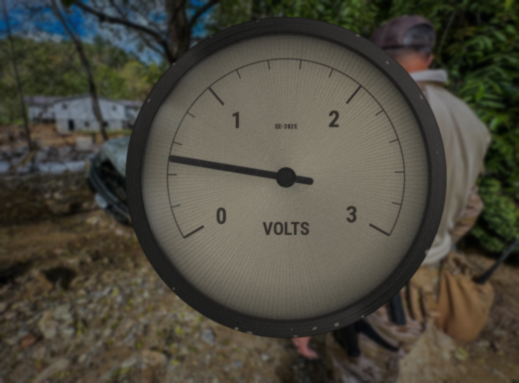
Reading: 0.5; V
